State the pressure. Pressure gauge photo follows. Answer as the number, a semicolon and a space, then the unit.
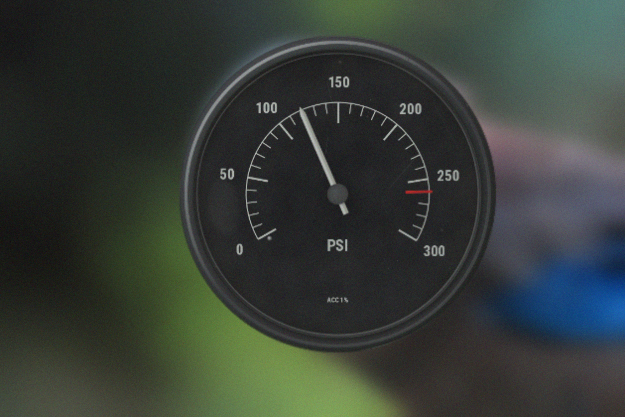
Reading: 120; psi
